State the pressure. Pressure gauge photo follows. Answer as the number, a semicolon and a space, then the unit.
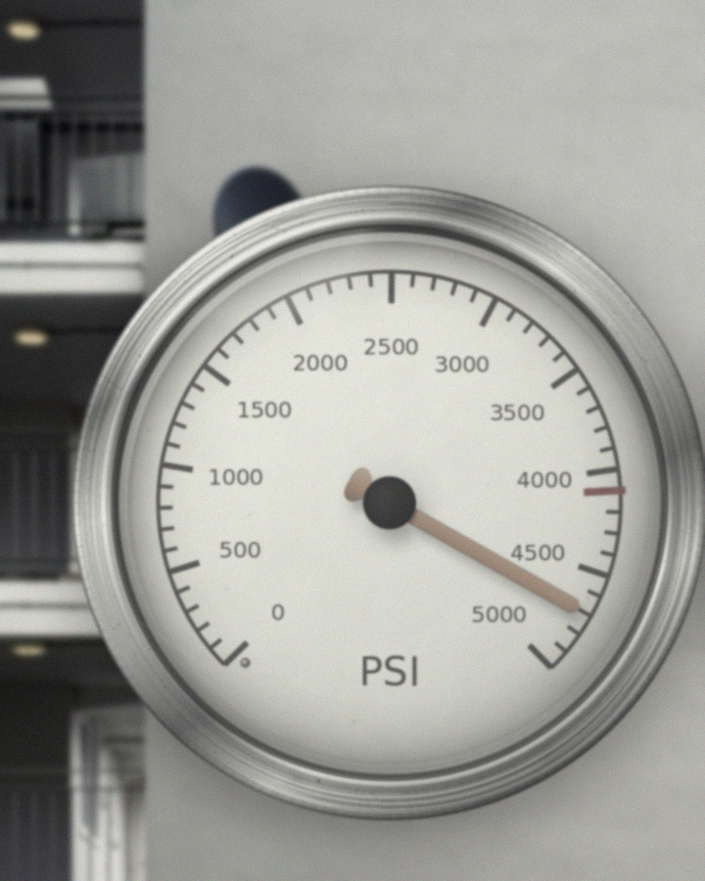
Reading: 4700; psi
